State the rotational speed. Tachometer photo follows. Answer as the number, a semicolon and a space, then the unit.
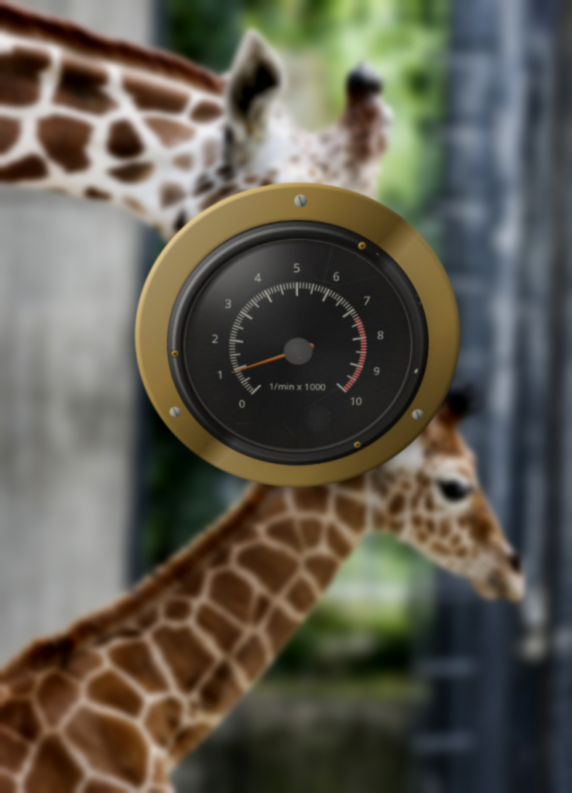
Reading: 1000; rpm
